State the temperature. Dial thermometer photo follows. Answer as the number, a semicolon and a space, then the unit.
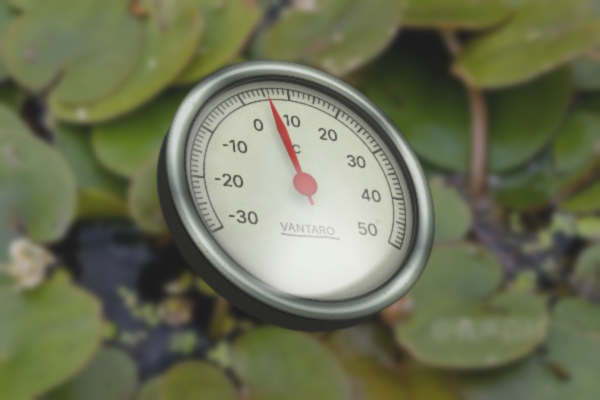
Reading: 5; °C
